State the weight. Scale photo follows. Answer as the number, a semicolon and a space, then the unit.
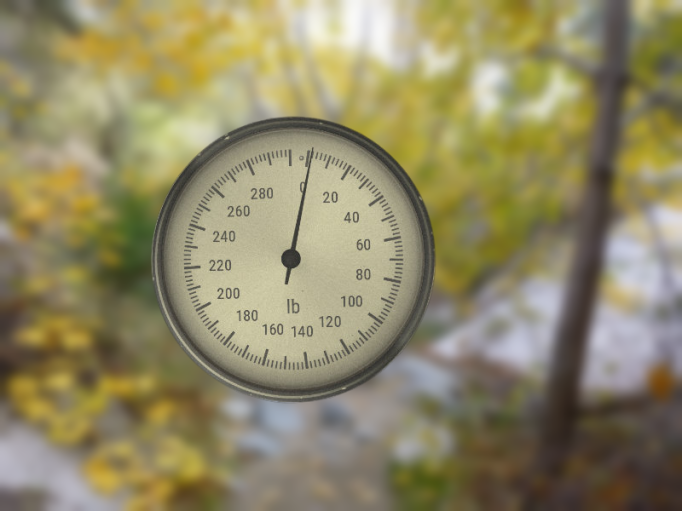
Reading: 2; lb
